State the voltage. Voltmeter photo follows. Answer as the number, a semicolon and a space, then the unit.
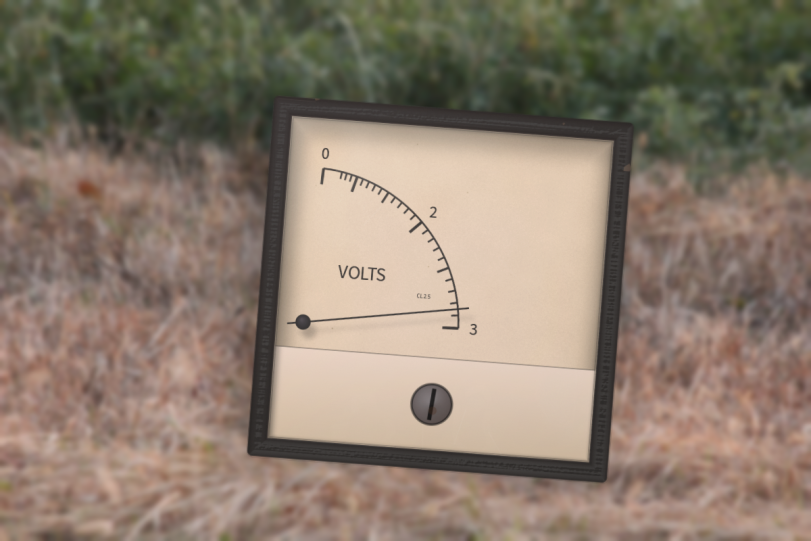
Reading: 2.85; V
